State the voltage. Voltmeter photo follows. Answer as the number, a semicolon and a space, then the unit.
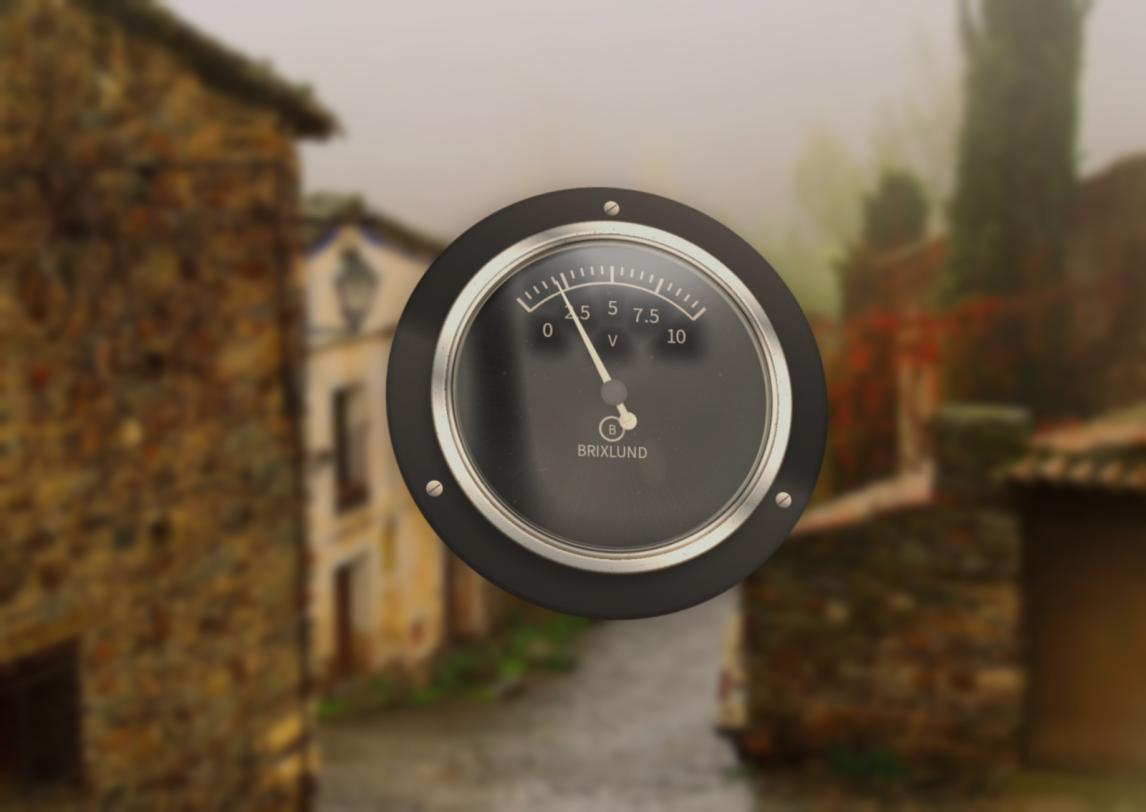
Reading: 2; V
